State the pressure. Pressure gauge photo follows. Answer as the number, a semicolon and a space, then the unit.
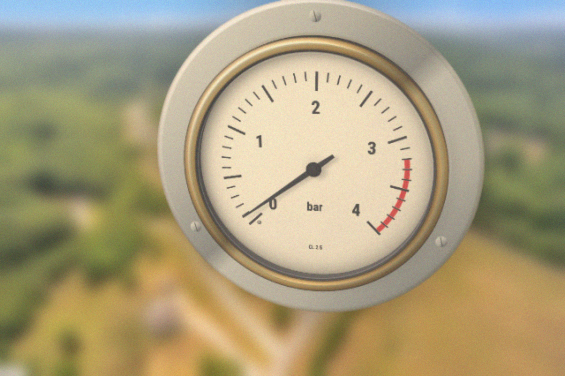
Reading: 0.1; bar
